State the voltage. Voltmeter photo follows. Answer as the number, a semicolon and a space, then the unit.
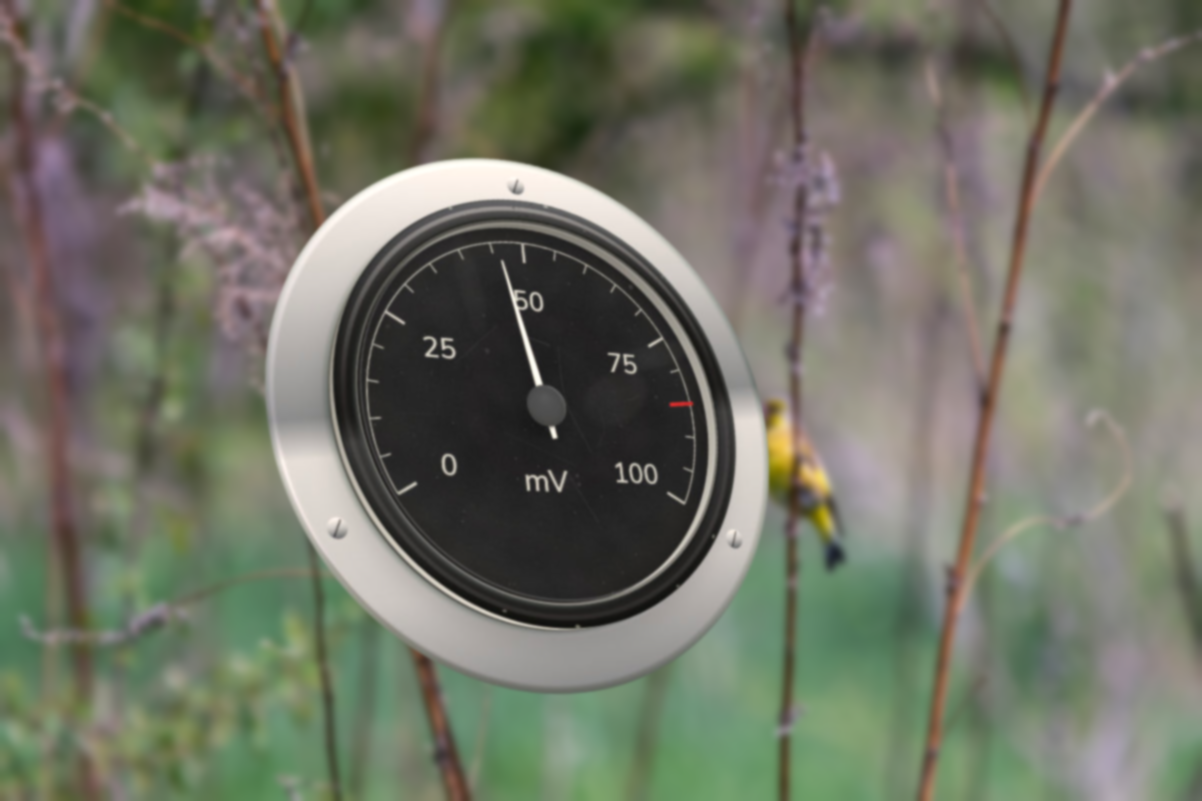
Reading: 45; mV
